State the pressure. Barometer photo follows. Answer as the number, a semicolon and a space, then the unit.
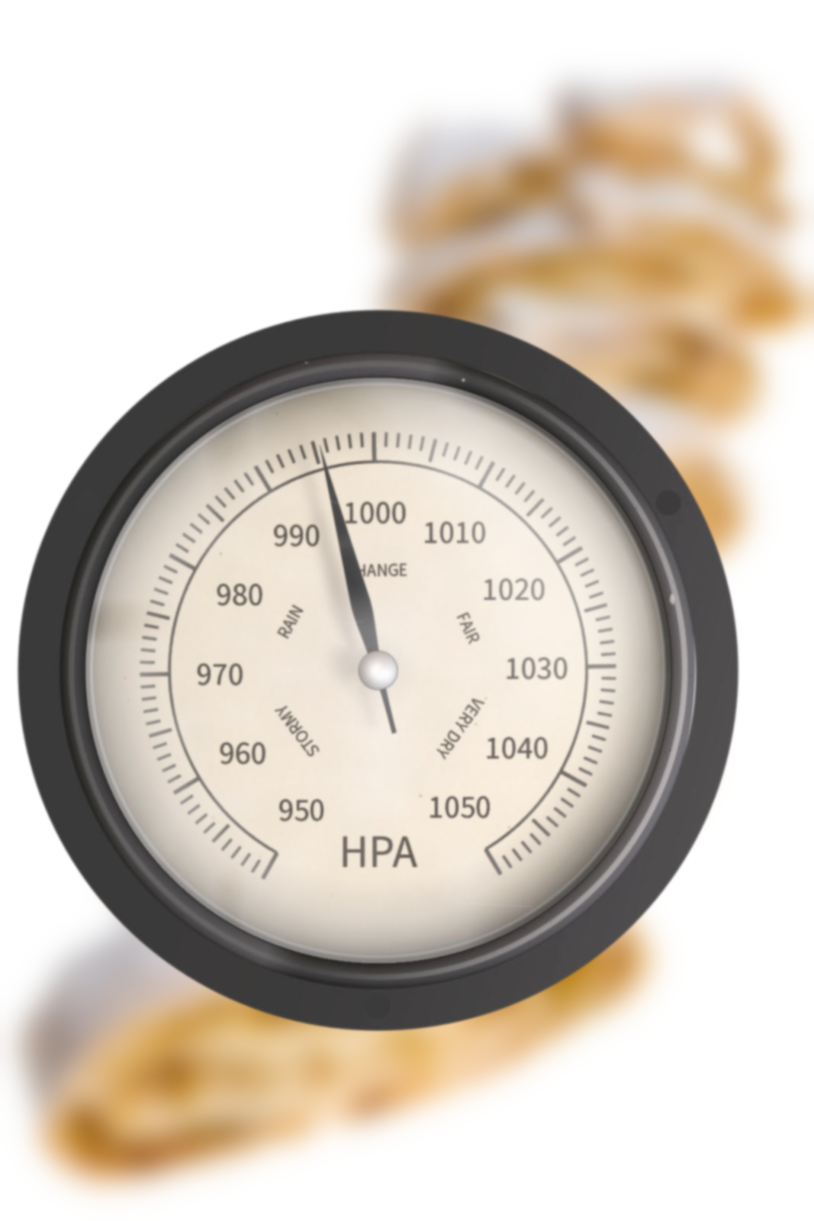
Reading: 995.5; hPa
